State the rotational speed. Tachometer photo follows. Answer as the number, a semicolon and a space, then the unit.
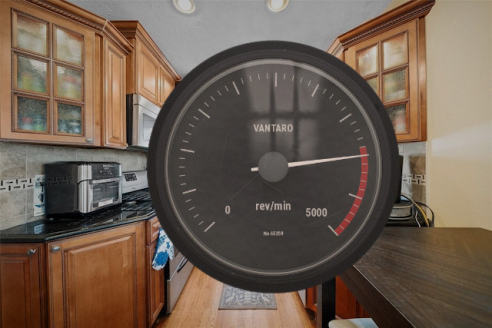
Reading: 4000; rpm
